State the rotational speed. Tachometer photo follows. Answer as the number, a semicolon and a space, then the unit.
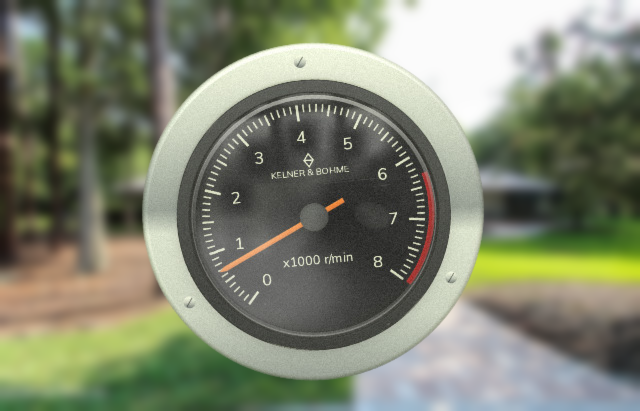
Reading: 700; rpm
